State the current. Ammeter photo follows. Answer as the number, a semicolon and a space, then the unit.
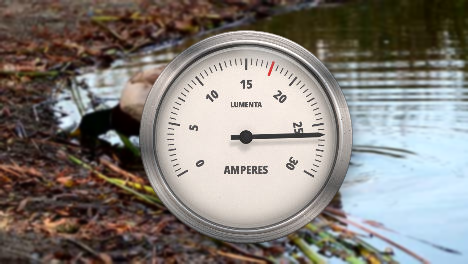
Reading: 26; A
